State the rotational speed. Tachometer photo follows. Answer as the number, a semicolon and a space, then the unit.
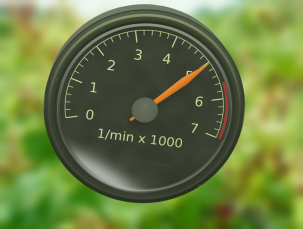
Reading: 5000; rpm
